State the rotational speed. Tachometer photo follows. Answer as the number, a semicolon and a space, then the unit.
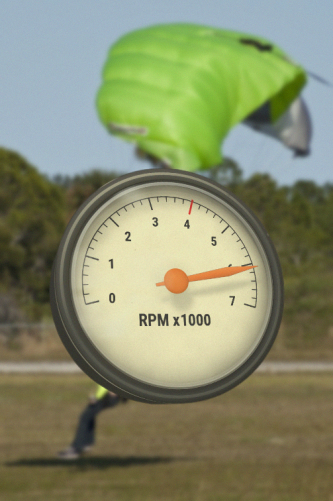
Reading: 6100; rpm
